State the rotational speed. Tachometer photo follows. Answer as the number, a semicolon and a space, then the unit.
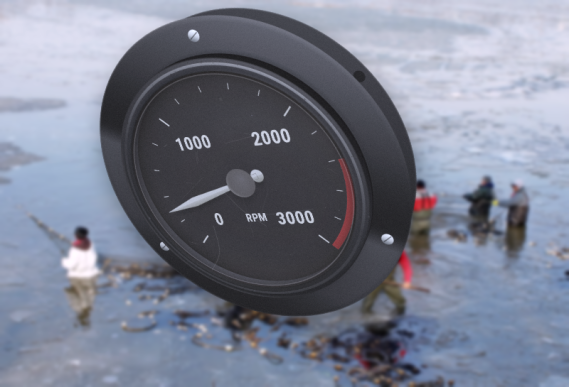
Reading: 300; rpm
